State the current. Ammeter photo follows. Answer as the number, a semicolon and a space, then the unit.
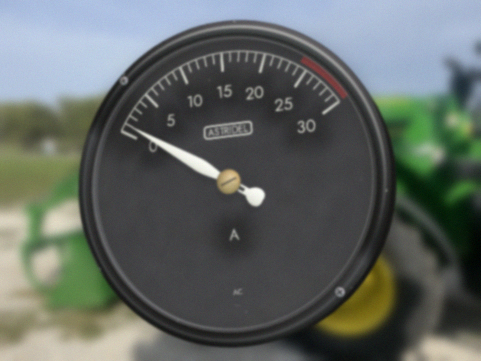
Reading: 1; A
